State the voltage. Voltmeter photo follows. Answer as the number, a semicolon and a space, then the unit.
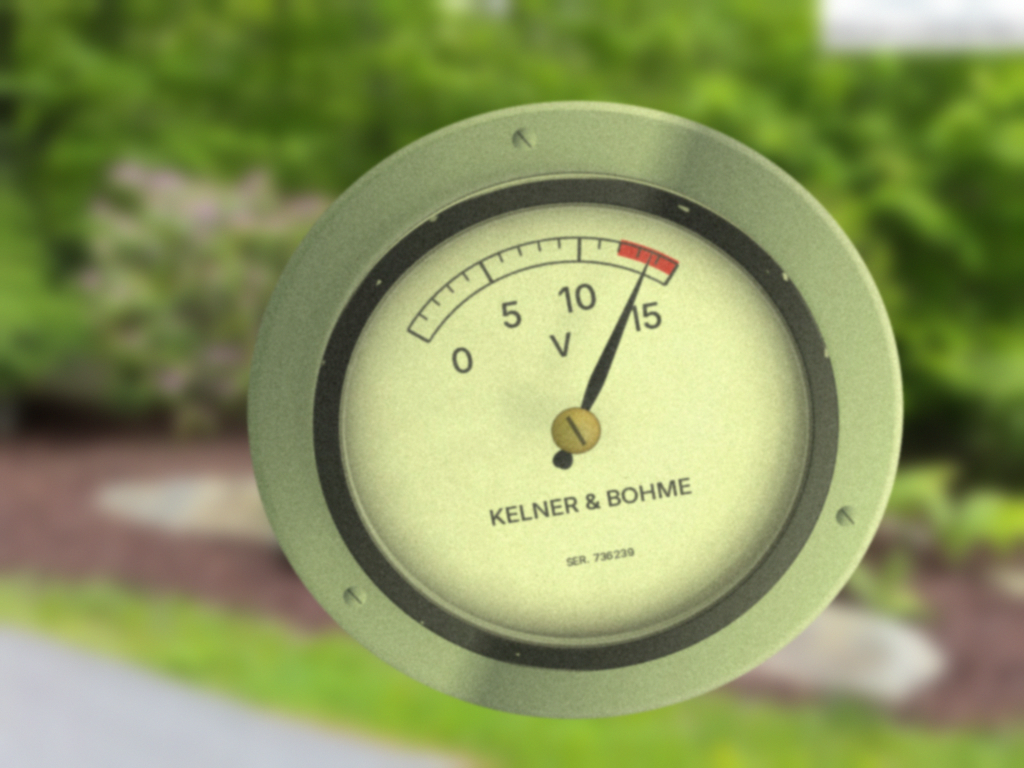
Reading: 13.5; V
